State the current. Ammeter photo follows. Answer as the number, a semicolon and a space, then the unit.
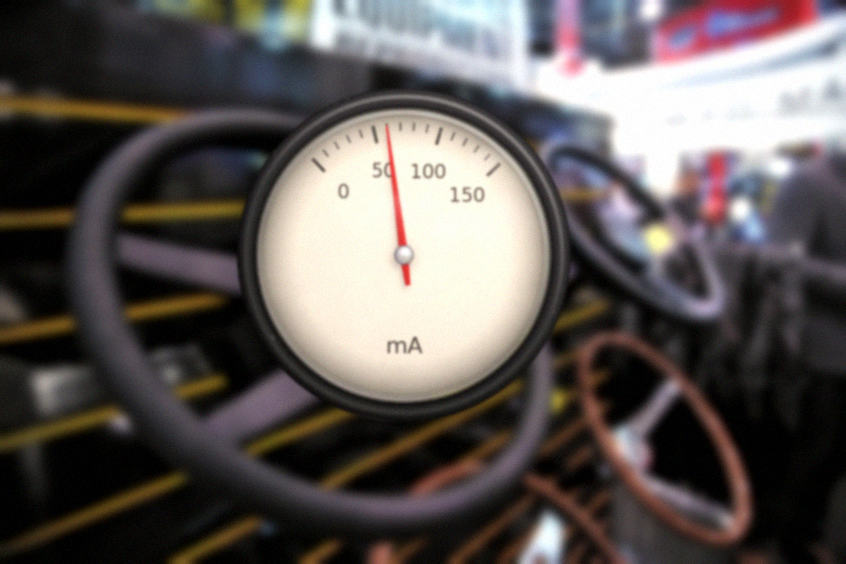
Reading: 60; mA
